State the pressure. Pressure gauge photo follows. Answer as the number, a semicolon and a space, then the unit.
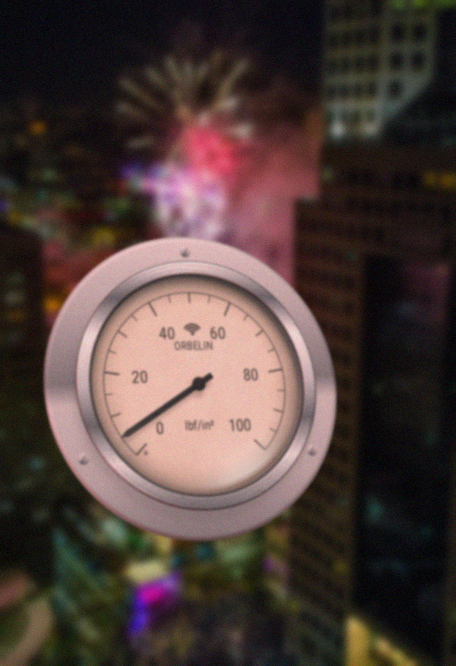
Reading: 5; psi
